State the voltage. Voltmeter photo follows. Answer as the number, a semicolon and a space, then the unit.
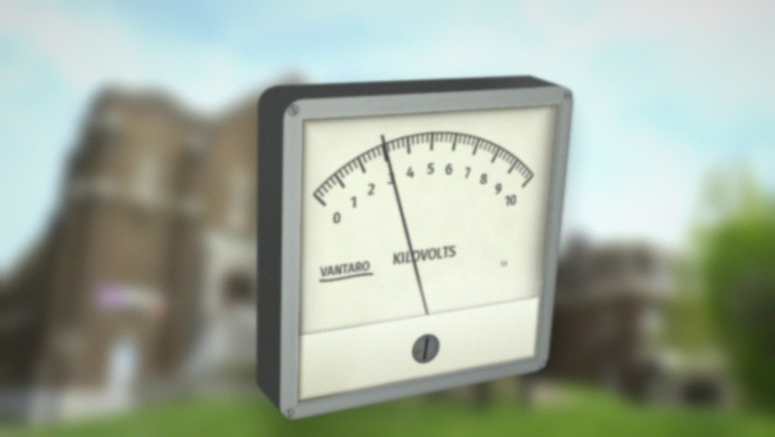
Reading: 3; kV
